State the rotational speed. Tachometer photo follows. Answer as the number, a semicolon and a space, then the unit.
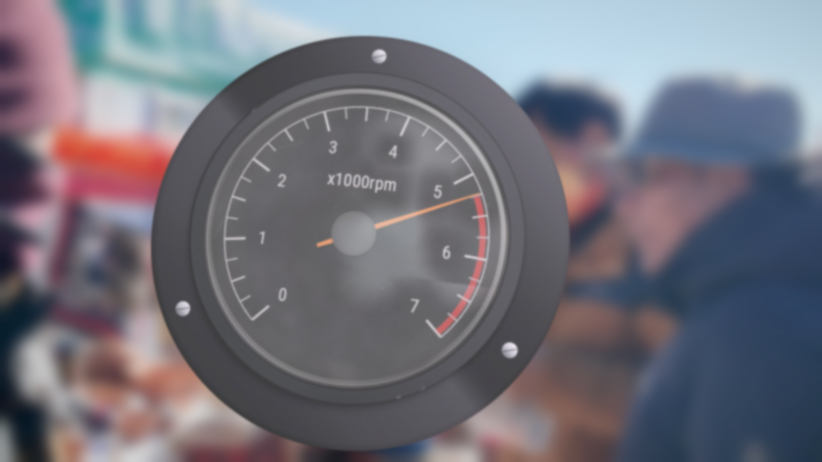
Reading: 5250; rpm
